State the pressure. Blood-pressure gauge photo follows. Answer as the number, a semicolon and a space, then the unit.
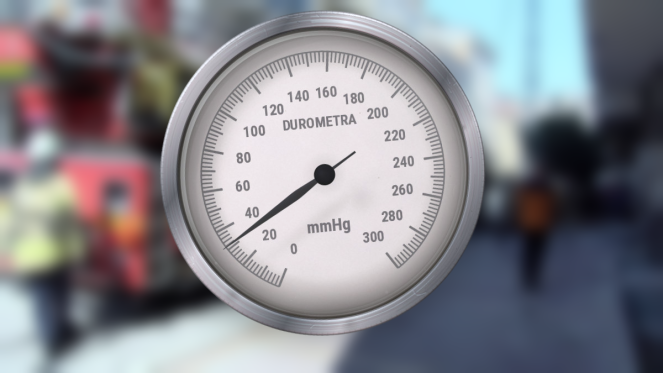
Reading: 32; mmHg
